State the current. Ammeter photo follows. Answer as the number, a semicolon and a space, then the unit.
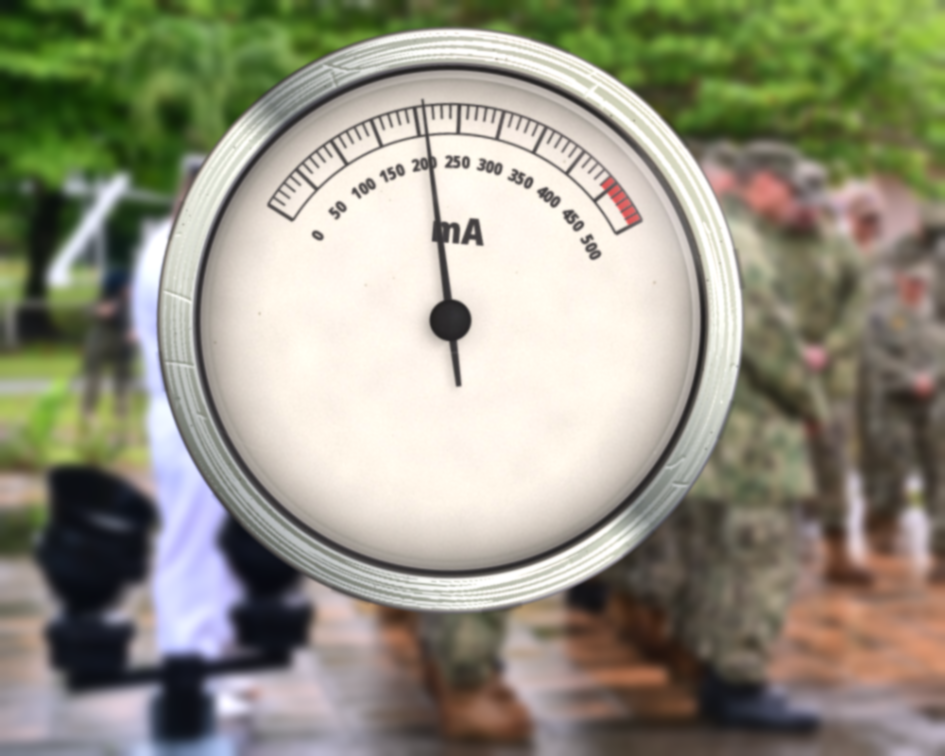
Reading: 210; mA
